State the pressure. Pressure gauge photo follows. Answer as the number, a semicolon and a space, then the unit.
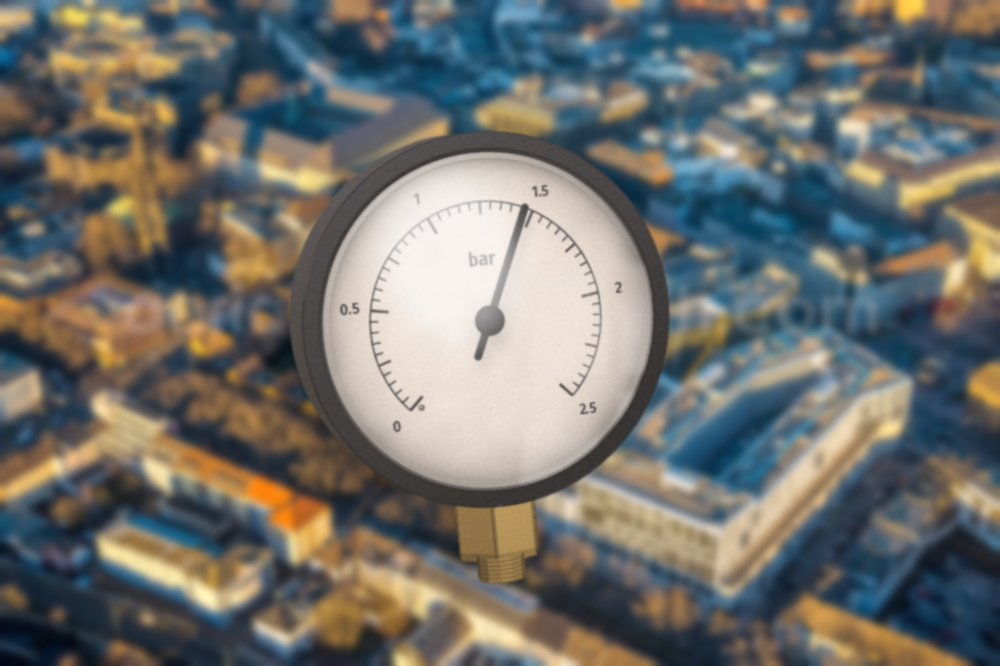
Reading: 1.45; bar
